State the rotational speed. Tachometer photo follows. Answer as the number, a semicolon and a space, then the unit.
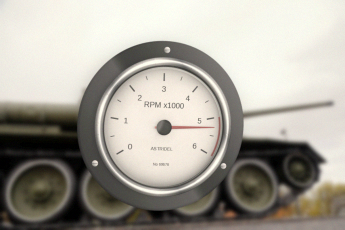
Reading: 5250; rpm
